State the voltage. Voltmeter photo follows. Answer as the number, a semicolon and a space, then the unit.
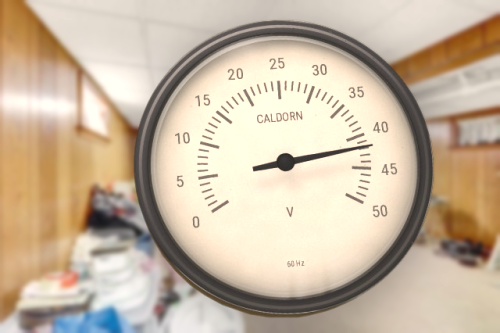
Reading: 42; V
